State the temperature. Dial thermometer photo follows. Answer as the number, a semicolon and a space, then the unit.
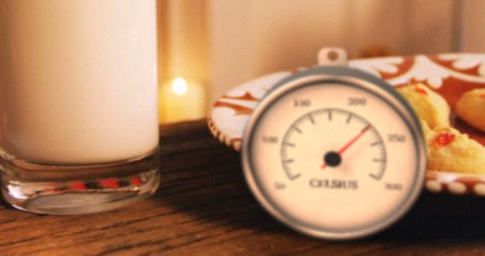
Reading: 225; °C
